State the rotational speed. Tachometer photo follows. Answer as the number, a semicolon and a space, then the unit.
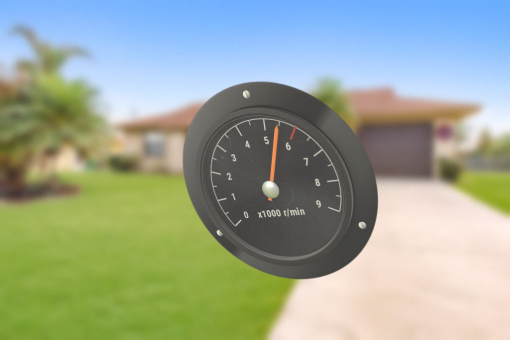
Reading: 5500; rpm
